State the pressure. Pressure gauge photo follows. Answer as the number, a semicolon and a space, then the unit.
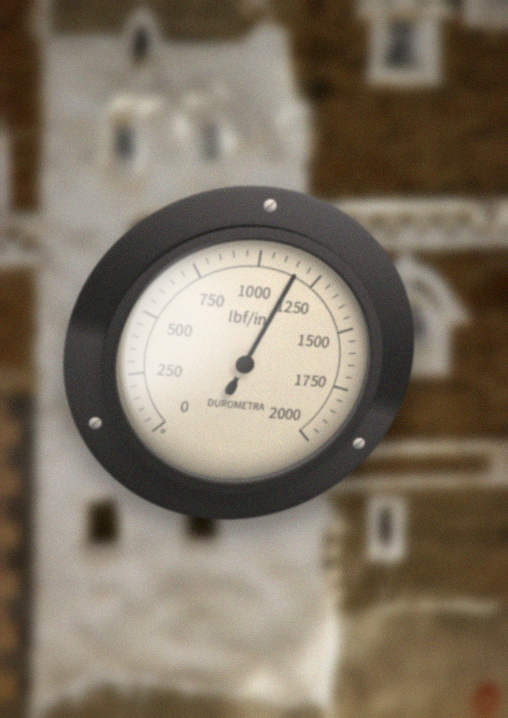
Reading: 1150; psi
